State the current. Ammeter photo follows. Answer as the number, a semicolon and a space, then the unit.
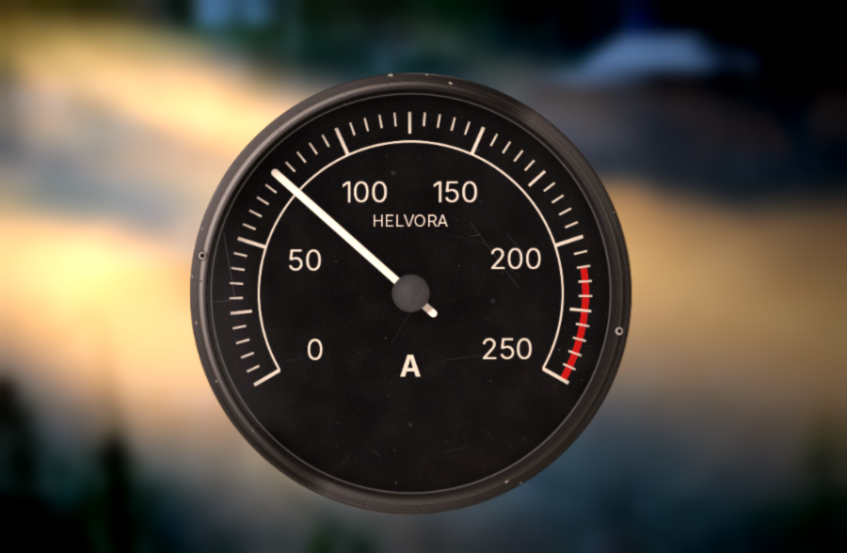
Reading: 75; A
